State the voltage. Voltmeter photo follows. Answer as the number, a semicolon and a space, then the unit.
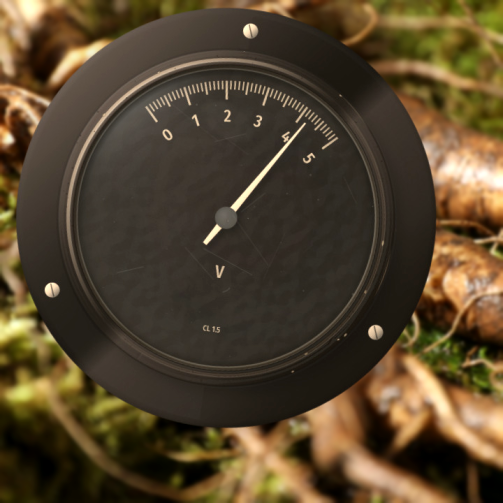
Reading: 4.2; V
